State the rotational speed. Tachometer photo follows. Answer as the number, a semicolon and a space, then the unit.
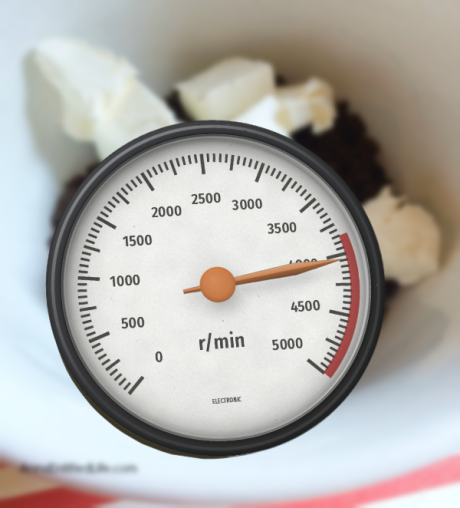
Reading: 4050; rpm
